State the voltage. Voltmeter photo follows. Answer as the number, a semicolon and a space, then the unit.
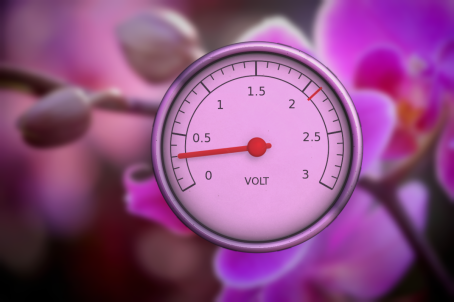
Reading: 0.3; V
